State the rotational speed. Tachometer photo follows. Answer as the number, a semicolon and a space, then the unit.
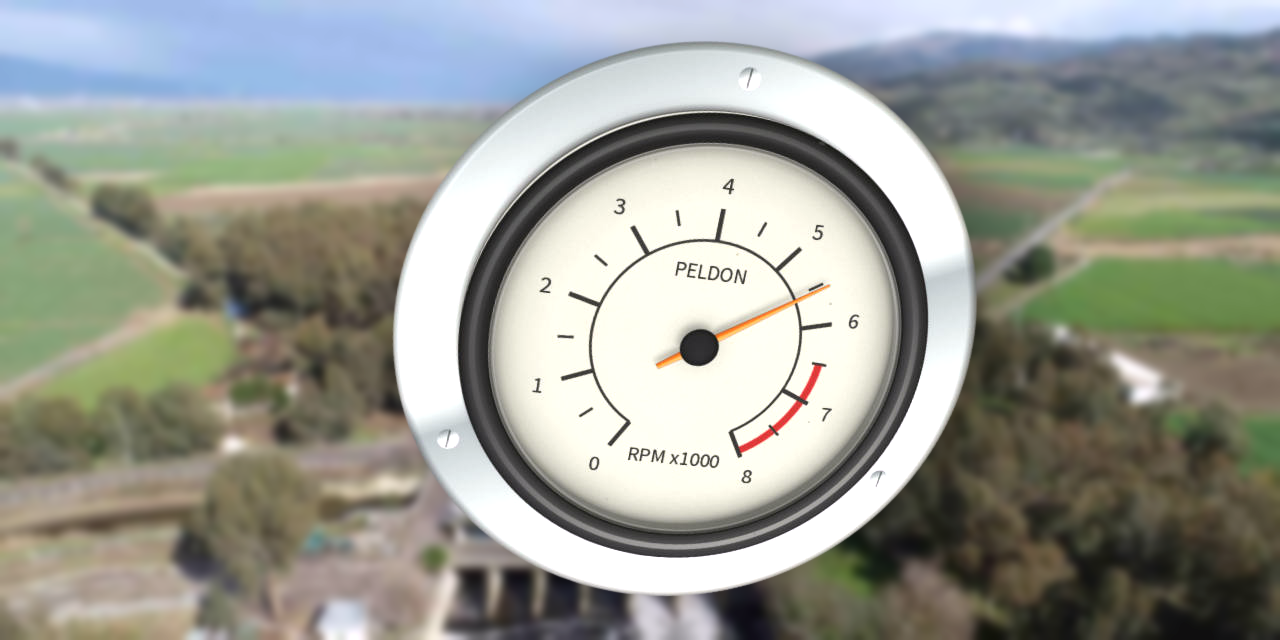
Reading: 5500; rpm
